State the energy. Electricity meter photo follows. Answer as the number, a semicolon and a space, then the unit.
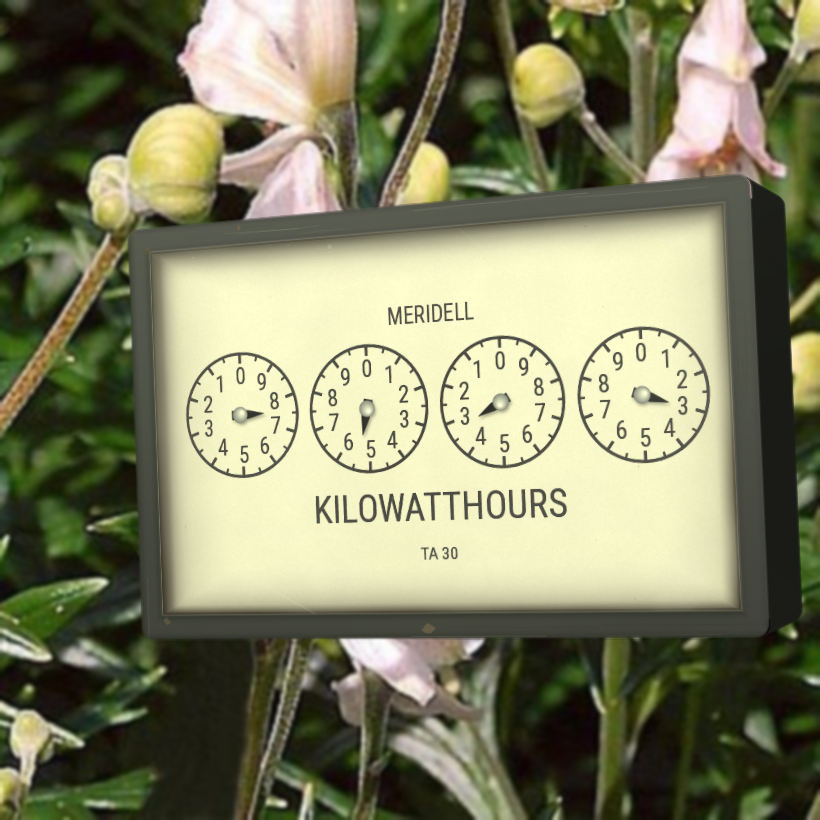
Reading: 7533; kWh
